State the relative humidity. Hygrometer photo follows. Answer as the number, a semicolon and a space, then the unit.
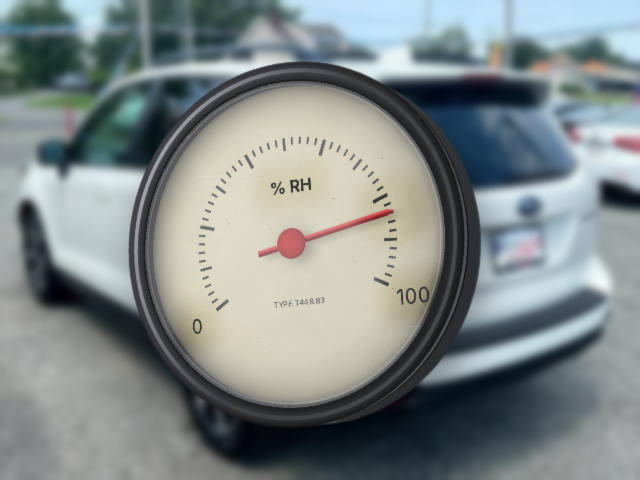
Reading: 84; %
